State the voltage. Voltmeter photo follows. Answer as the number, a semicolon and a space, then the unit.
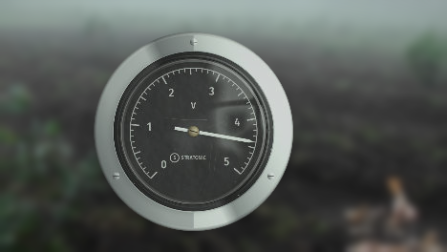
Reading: 4.4; V
